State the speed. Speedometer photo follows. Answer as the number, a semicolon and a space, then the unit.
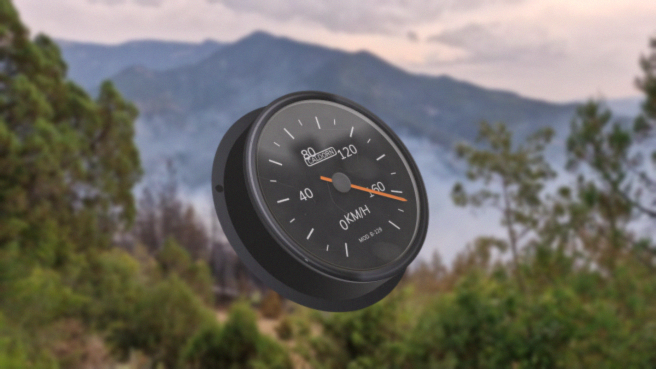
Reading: 165; km/h
